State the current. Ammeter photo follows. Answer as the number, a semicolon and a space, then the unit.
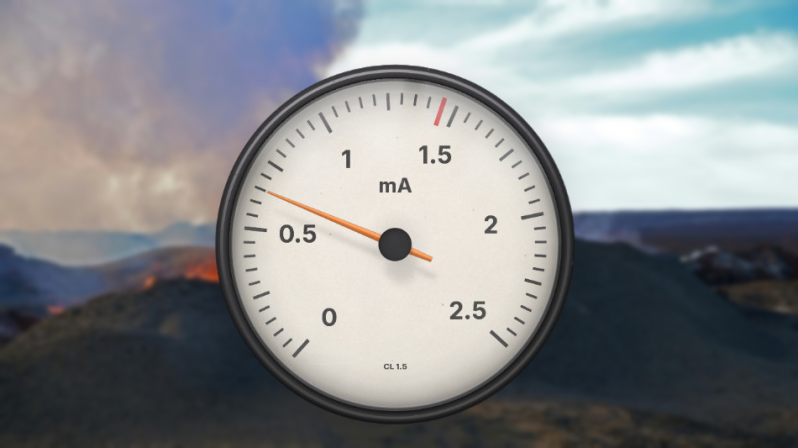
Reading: 0.65; mA
